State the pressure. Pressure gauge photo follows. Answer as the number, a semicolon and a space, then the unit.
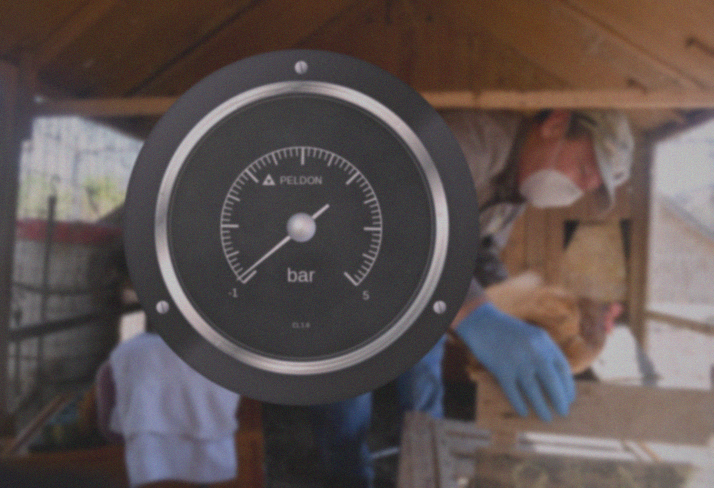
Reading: -0.9; bar
